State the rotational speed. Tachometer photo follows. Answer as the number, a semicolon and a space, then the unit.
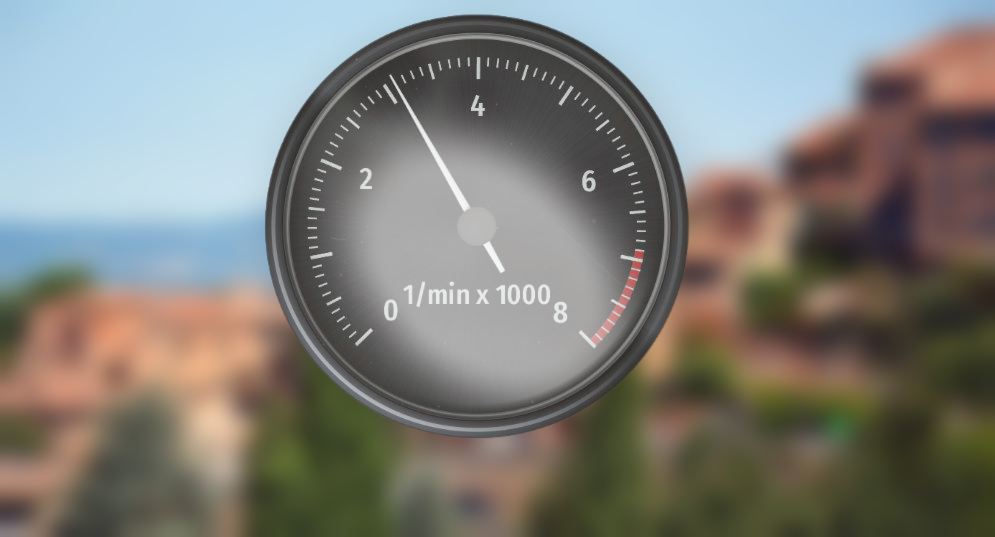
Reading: 3100; rpm
